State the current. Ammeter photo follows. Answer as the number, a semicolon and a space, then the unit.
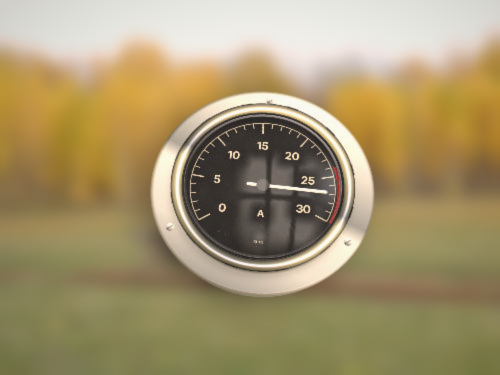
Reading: 27; A
